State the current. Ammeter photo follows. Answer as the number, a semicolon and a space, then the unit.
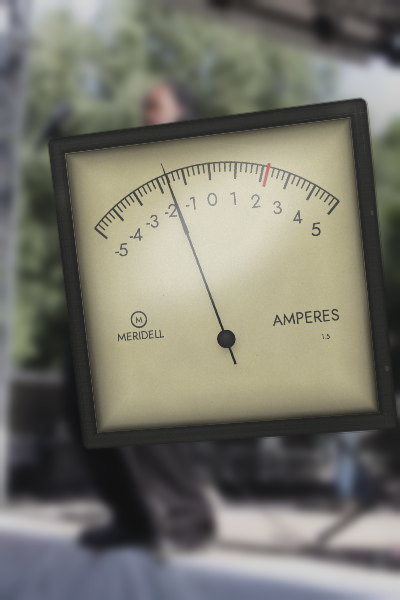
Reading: -1.6; A
